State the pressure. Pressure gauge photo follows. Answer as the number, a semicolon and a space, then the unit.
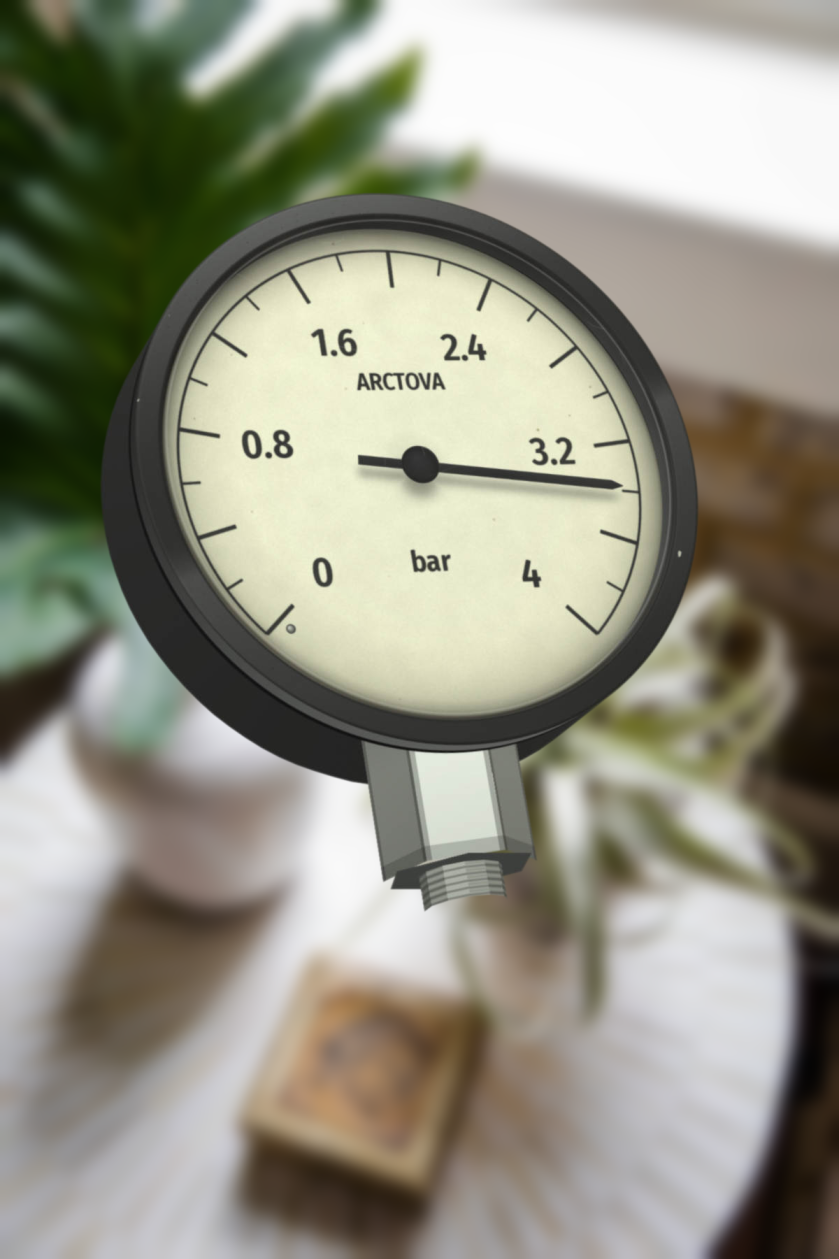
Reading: 3.4; bar
